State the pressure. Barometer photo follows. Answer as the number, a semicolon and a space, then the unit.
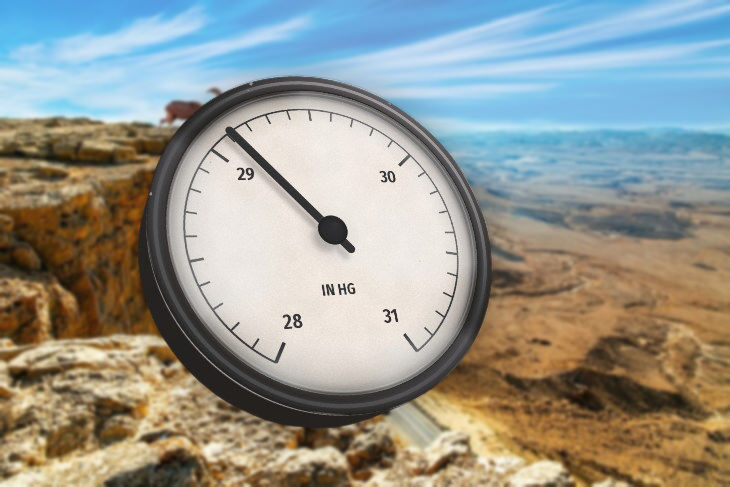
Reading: 29.1; inHg
